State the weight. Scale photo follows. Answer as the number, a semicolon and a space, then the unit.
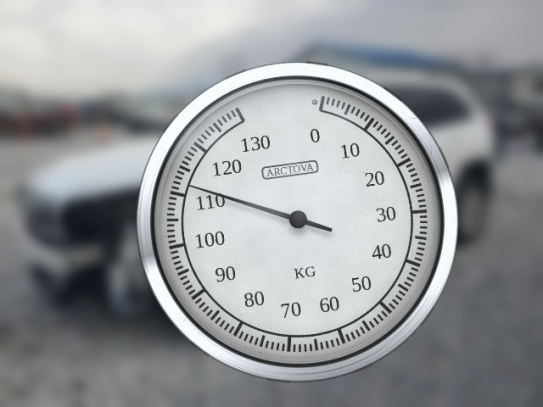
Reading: 112; kg
